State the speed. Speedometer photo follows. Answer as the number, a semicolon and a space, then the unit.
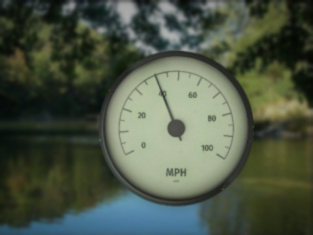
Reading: 40; mph
